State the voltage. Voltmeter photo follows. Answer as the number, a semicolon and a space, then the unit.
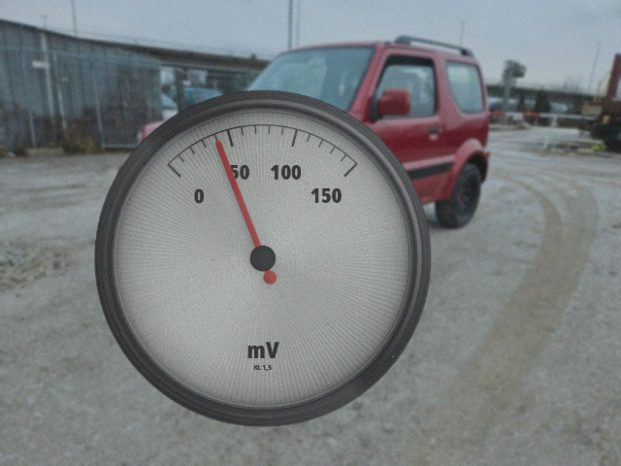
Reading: 40; mV
